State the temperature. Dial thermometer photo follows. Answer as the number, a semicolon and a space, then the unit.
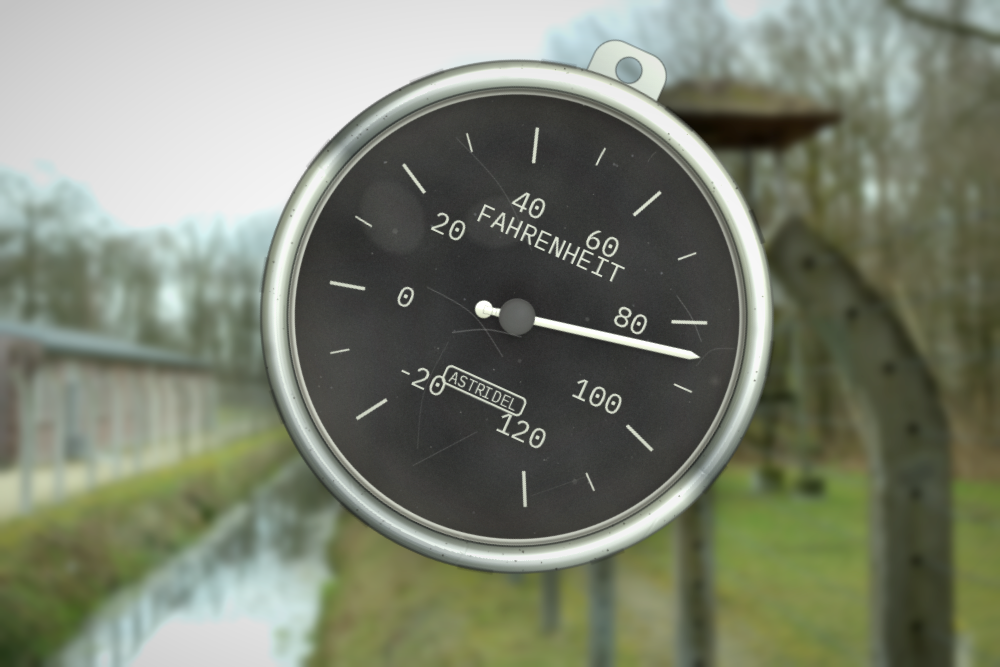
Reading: 85; °F
